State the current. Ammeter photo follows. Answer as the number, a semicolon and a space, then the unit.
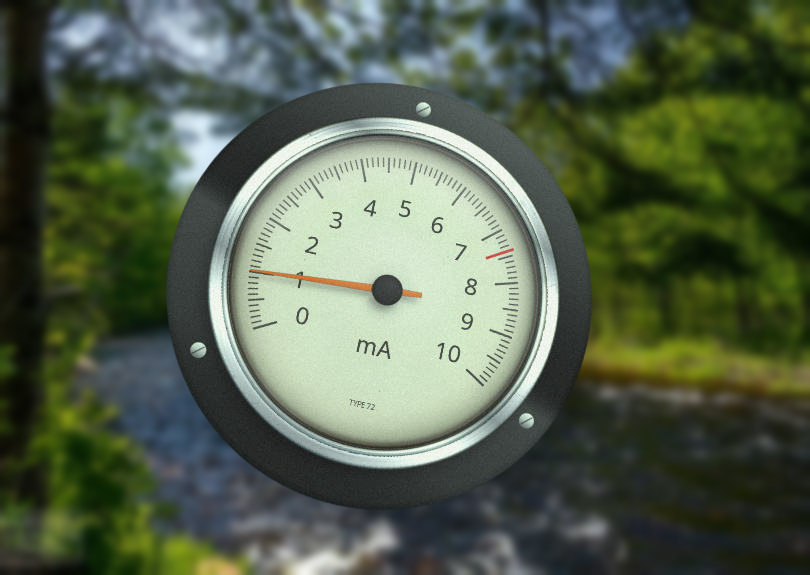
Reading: 1; mA
